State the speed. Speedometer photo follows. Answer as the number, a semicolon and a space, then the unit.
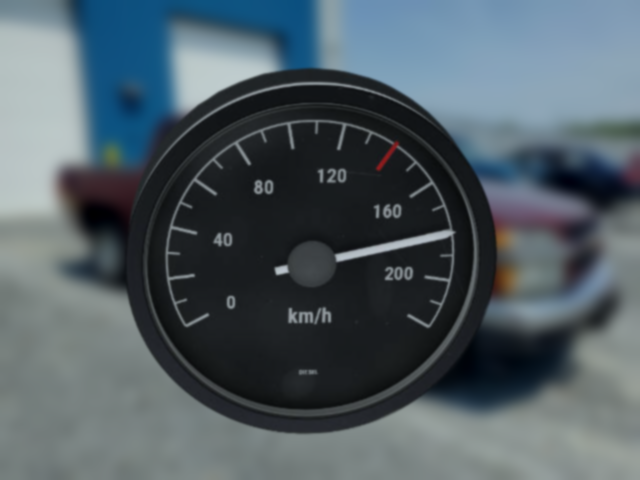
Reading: 180; km/h
